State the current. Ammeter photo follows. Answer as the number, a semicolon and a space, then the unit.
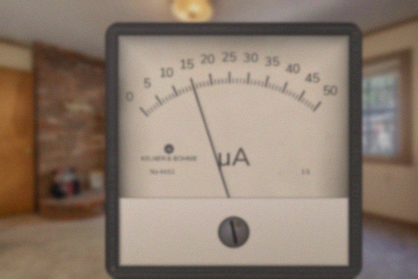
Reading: 15; µA
